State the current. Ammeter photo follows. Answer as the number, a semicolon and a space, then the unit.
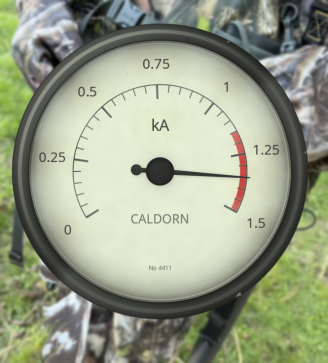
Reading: 1.35; kA
